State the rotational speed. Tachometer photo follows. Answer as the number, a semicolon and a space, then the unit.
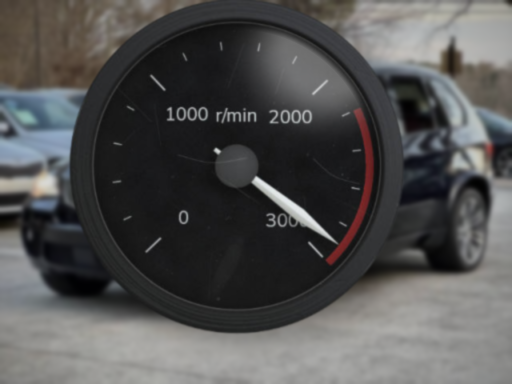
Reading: 2900; rpm
